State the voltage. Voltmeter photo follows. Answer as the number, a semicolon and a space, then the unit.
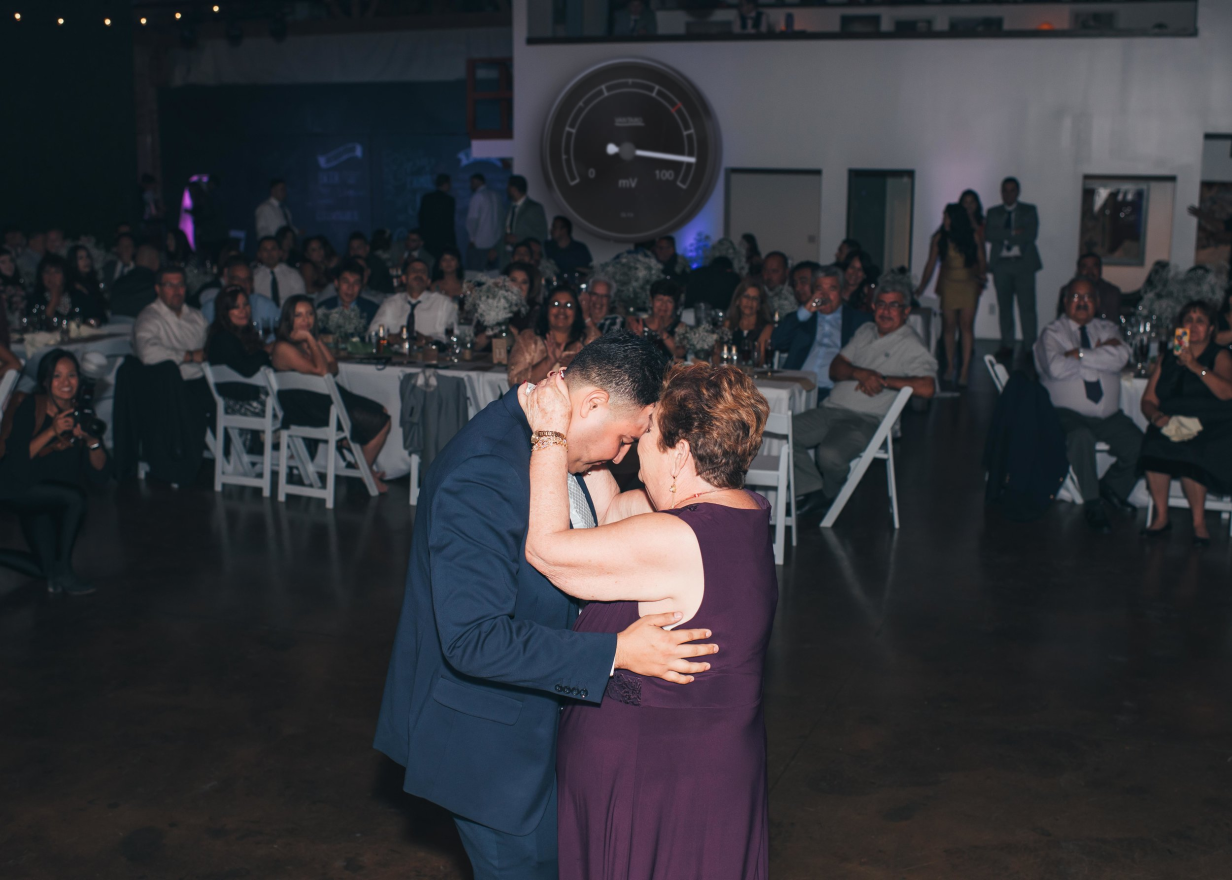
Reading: 90; mV
